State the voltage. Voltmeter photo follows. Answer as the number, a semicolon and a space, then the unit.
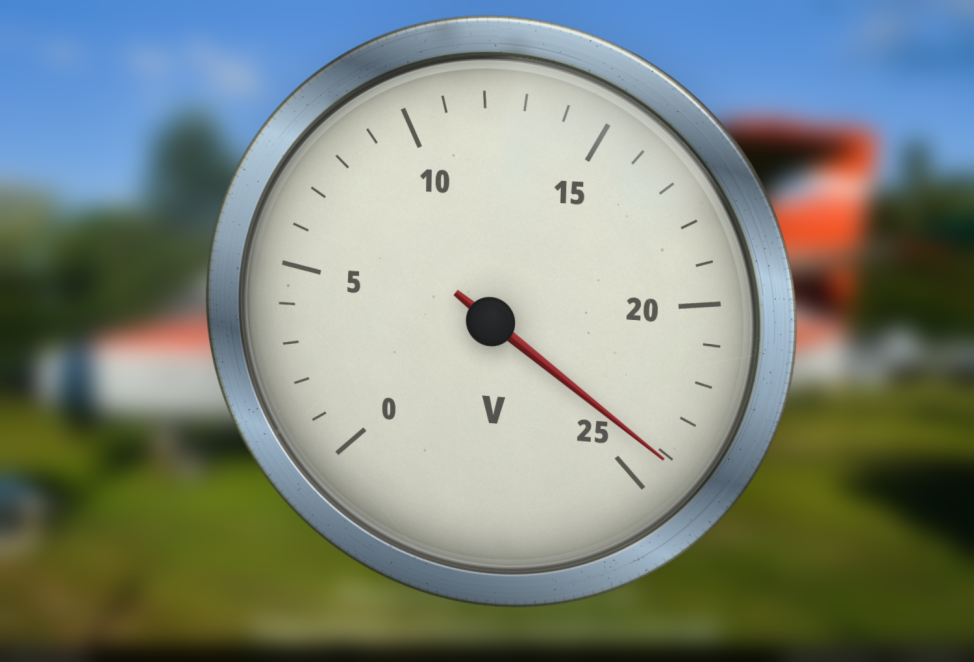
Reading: 24; V
